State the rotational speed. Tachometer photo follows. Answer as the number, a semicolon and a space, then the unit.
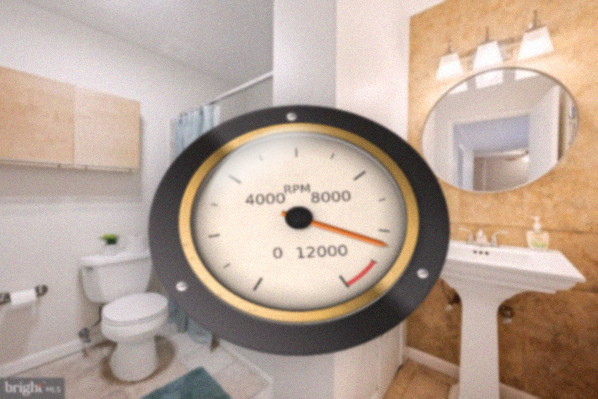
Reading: 10500; rpm
